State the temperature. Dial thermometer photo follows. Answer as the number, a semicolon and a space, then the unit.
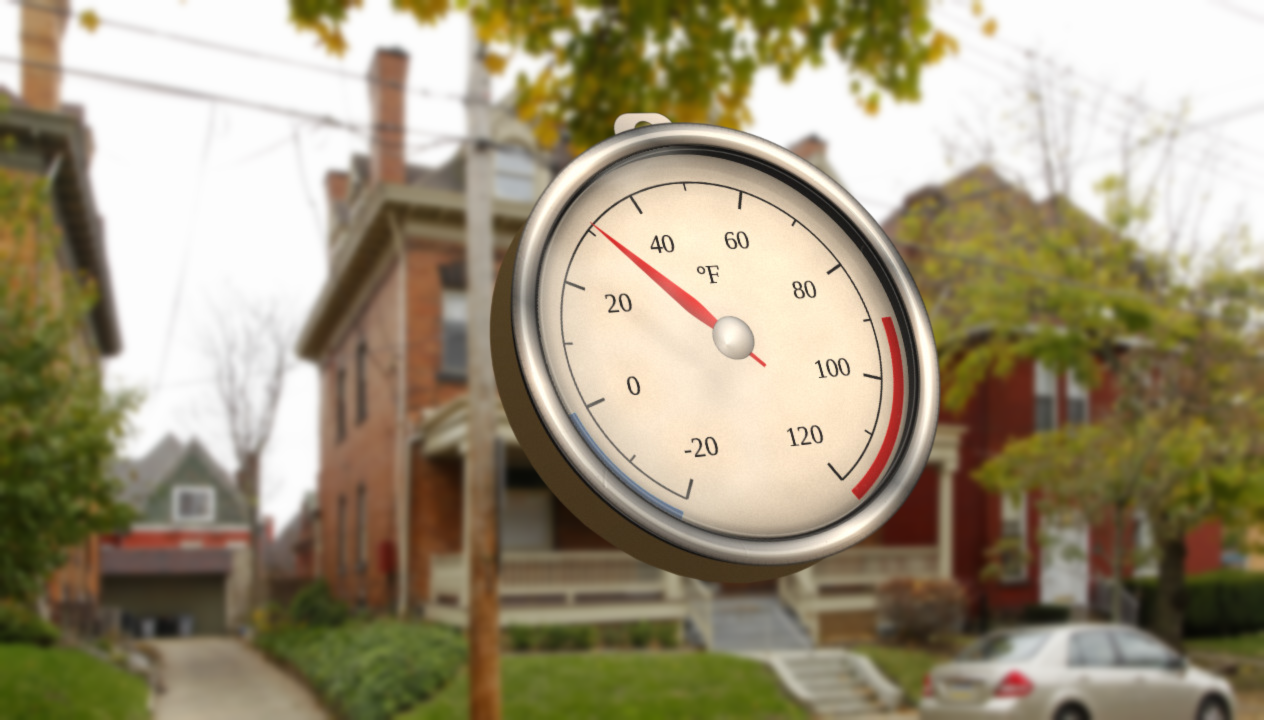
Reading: 30; °F
